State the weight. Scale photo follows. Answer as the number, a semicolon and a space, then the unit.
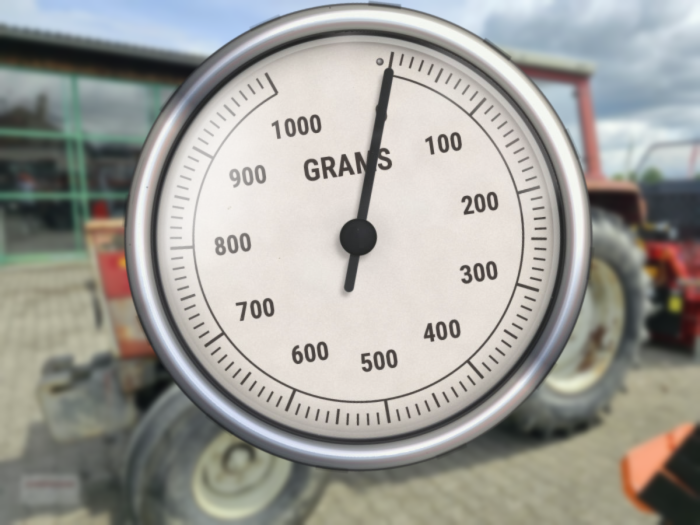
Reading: 0; g
